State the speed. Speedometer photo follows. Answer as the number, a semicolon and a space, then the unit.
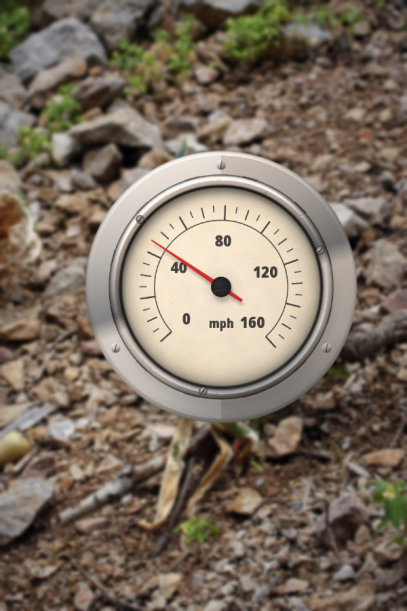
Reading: 45; mph
